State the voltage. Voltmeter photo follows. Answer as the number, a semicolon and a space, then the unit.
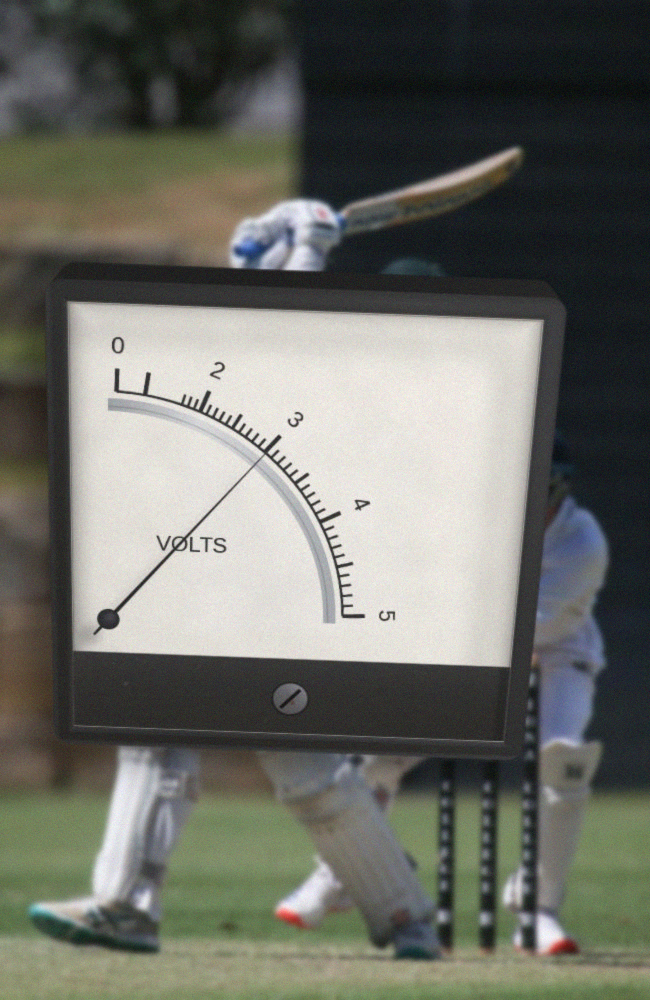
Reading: 3; V
